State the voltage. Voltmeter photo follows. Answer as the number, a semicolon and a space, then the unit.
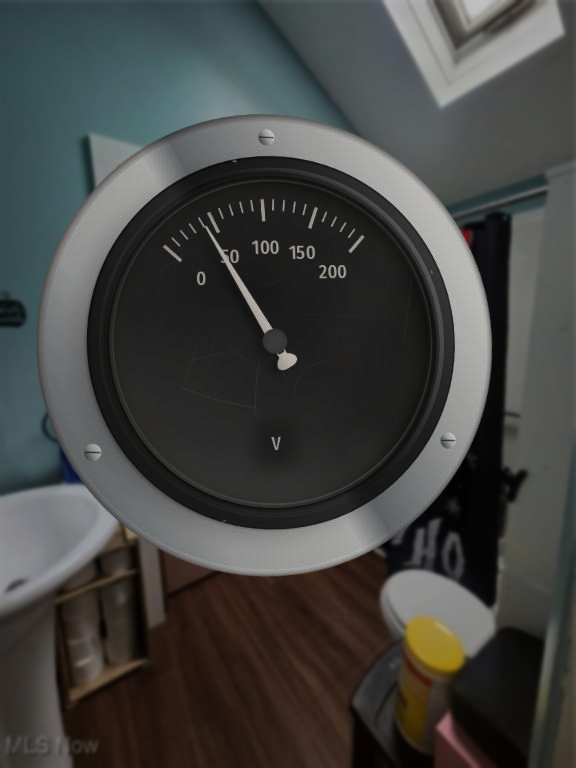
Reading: 40; V
